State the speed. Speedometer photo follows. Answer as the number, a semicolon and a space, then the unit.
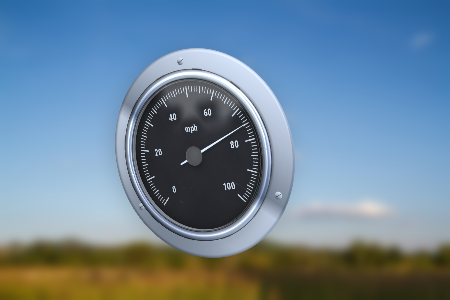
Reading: 75; mph
